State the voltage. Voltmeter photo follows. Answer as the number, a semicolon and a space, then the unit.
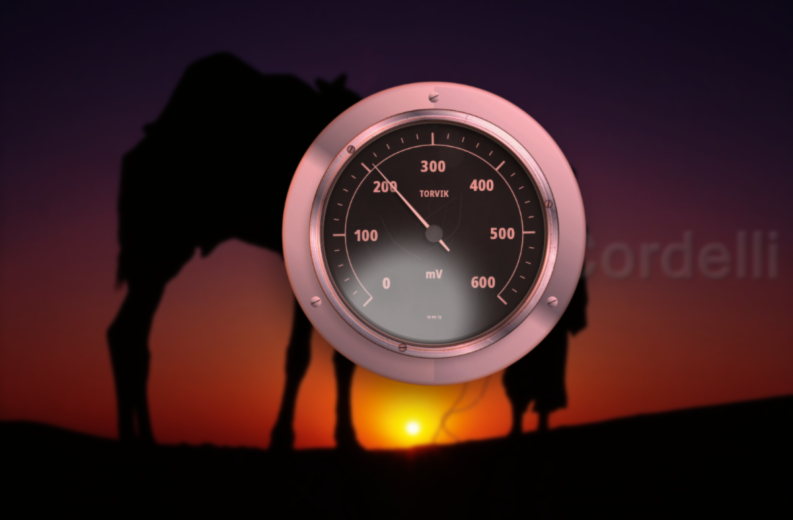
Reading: 210; mV
